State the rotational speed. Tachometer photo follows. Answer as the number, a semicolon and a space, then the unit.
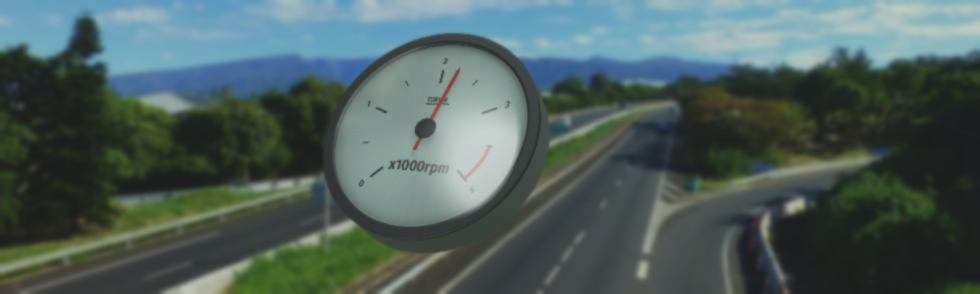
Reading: 2250; rpm
